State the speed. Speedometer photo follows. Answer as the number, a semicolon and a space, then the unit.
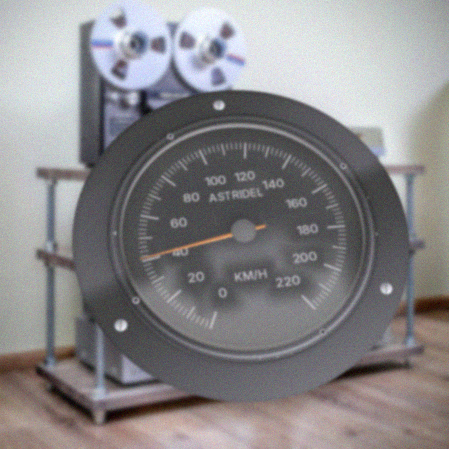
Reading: 40; km/h
